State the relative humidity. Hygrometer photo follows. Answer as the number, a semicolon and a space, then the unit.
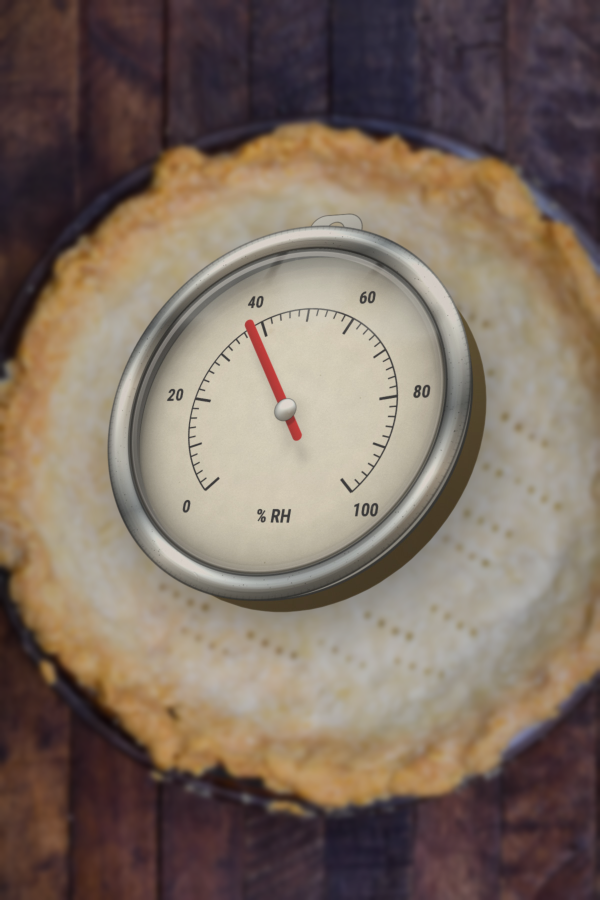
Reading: 38; %
